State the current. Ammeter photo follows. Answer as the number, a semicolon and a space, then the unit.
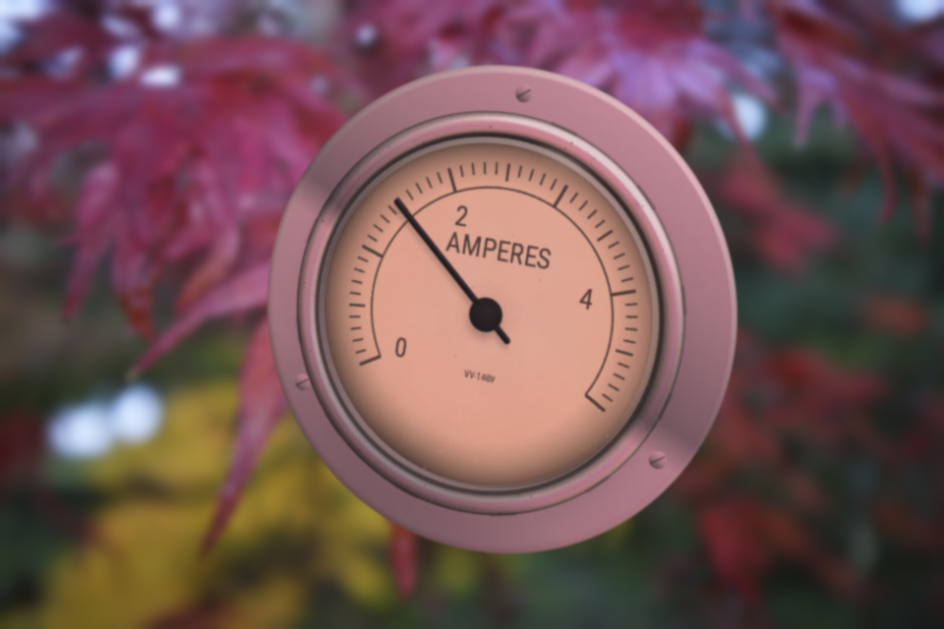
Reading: 1.5; A
